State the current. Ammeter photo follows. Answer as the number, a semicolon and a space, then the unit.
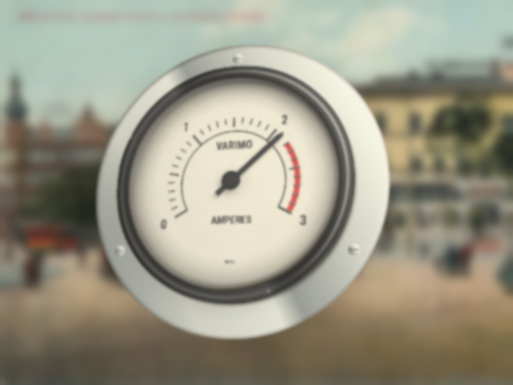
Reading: 2.1; A
